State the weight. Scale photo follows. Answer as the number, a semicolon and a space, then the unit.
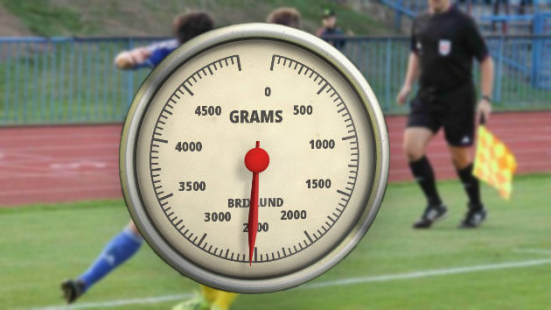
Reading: 2550; g
